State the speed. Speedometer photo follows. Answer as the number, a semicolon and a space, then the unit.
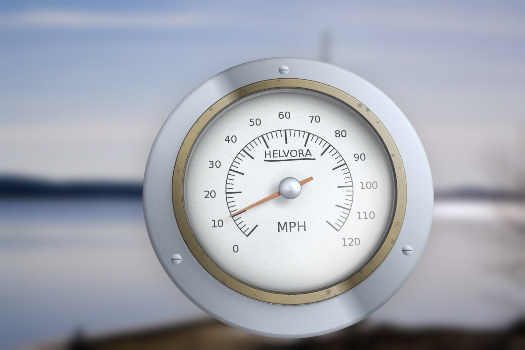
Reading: 10; mph
